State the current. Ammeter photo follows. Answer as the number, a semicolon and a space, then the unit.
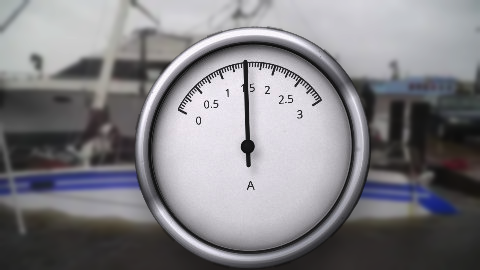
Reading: 1.5; A
